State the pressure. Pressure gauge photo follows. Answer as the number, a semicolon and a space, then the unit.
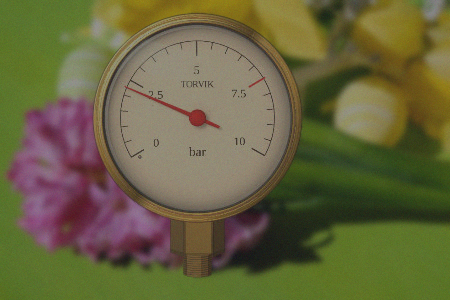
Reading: 2.25; bar
